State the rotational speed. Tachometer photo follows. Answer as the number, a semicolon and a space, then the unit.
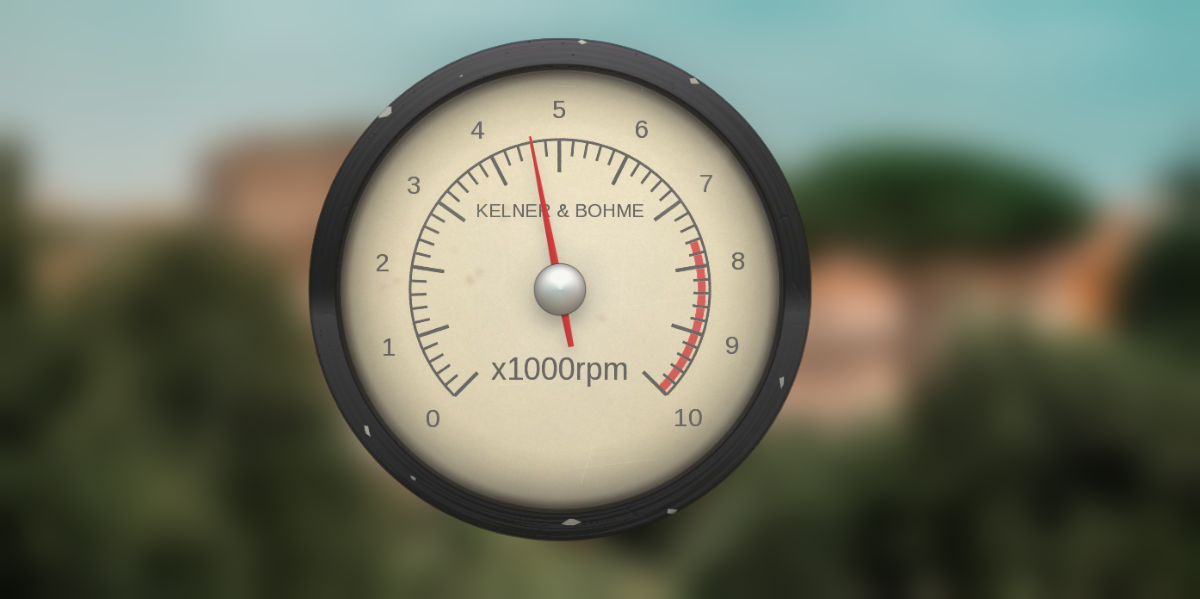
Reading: 4600; rpm
